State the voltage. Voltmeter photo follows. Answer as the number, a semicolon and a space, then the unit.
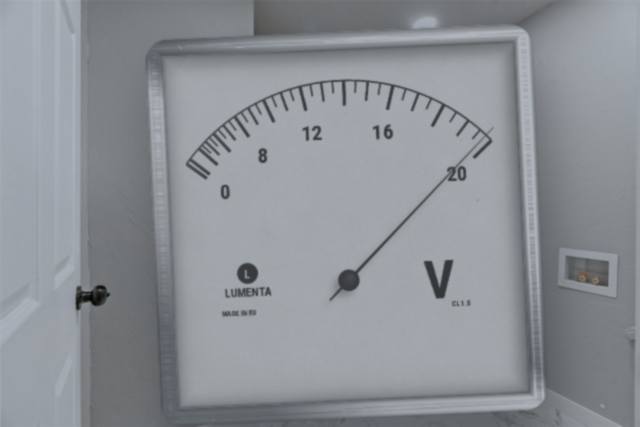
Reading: 19.75; V
